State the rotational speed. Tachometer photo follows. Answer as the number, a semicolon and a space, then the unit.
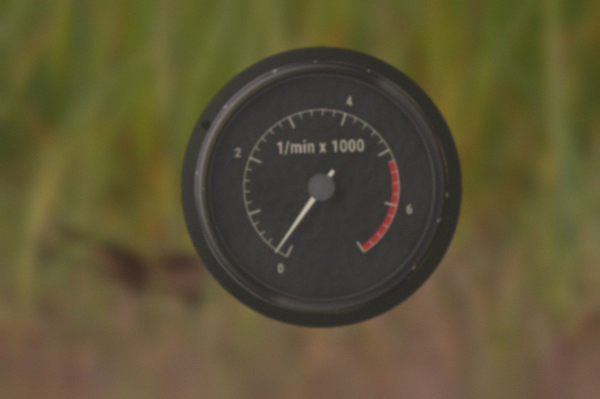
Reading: 200; rpm
